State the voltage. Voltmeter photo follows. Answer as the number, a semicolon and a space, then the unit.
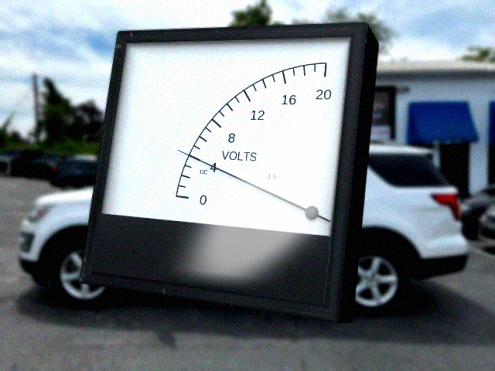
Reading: 4; V
